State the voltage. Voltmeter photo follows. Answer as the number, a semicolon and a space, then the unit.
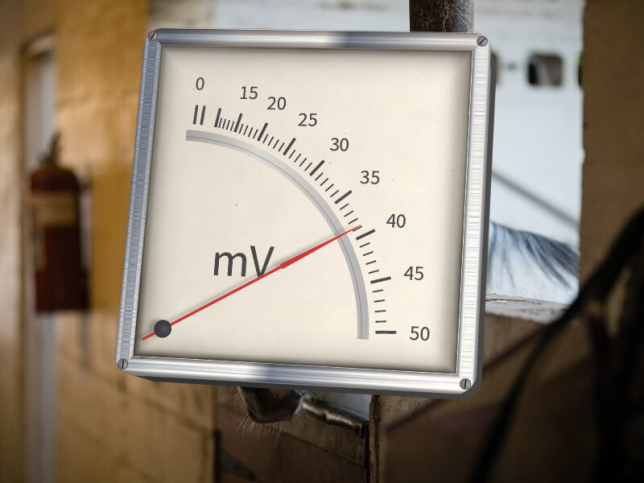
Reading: 39; mV
